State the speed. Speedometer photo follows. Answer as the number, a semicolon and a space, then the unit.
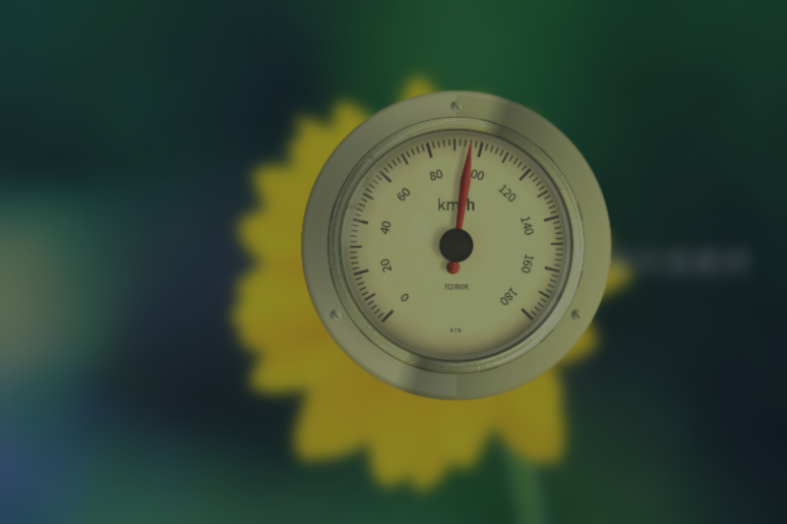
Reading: 96; km/h
